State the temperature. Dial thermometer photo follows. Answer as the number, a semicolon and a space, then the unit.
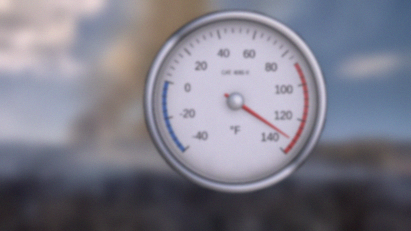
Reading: 132; °F
